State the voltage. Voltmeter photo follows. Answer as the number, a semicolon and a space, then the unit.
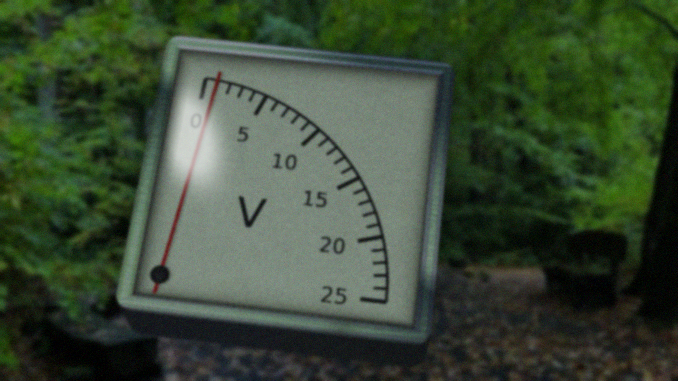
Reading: 1; V
